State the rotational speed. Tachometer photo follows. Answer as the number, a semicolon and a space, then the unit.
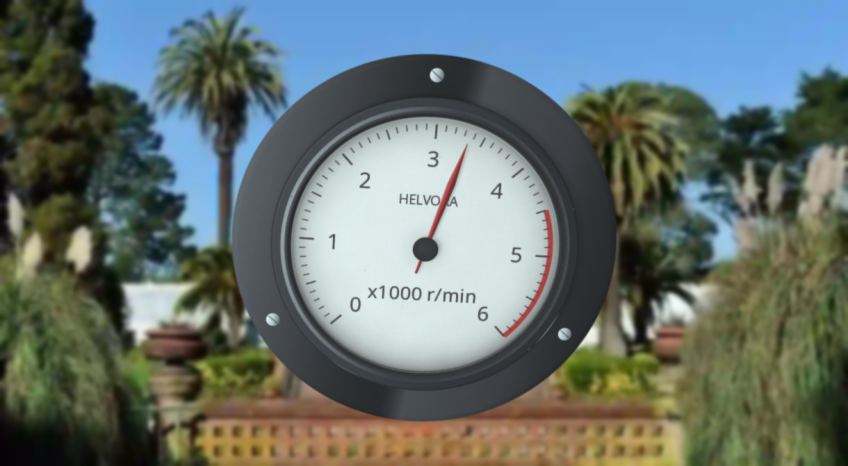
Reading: 3350; rpm
